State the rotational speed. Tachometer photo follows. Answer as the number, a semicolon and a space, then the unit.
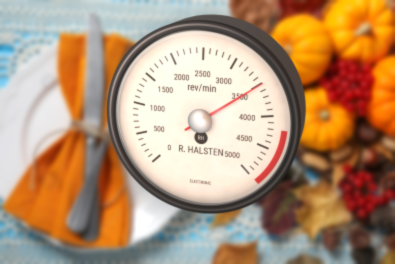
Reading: 3500; rpm
